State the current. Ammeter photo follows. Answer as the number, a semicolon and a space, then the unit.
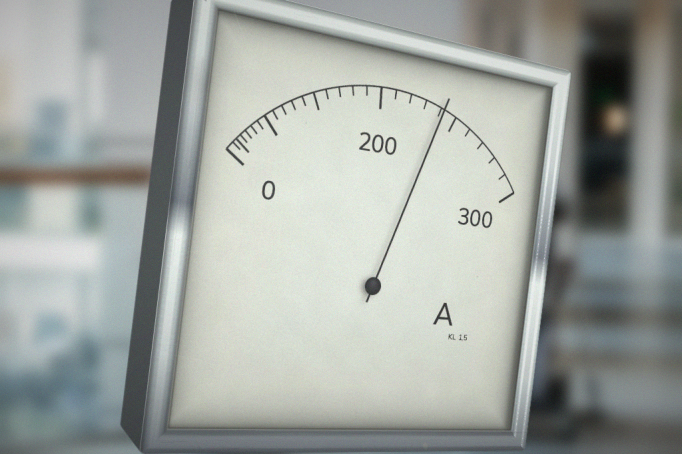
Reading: 240; A
